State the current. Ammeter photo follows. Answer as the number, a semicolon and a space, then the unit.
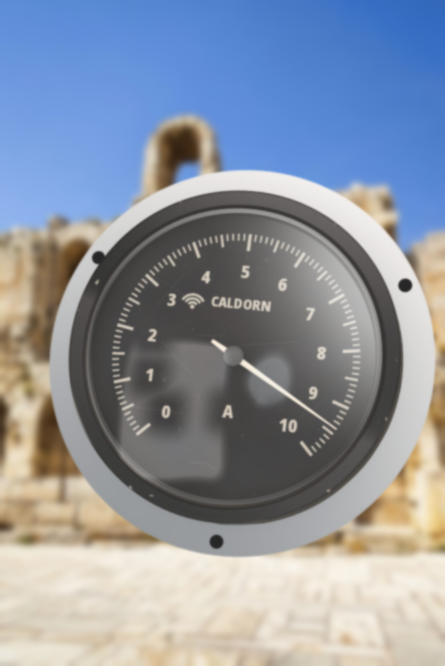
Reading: 9.4; A
